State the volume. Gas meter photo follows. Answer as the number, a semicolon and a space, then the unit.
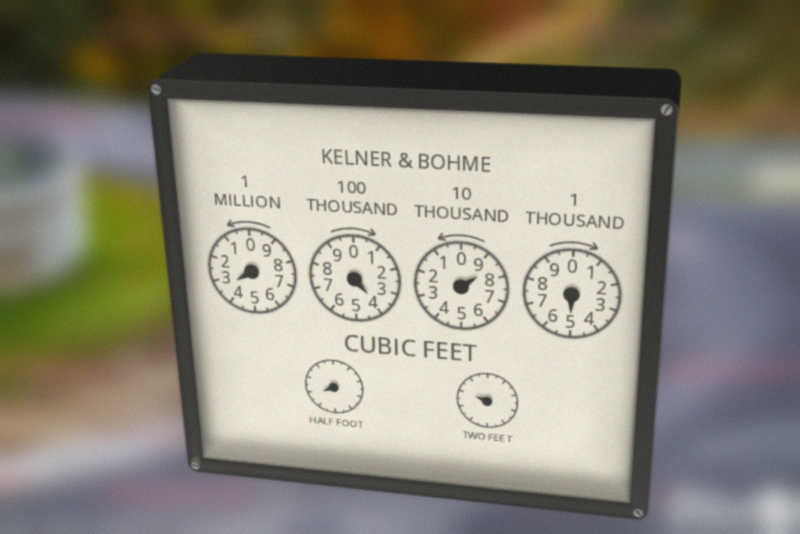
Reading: 338500; ft³
